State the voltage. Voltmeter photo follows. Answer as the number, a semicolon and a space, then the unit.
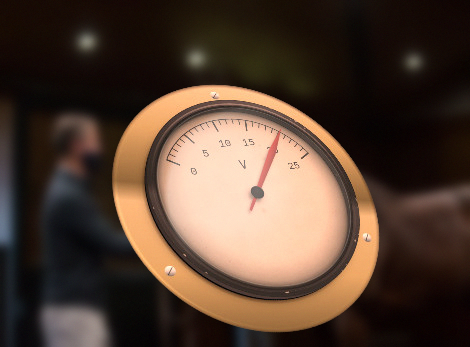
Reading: 20; V
